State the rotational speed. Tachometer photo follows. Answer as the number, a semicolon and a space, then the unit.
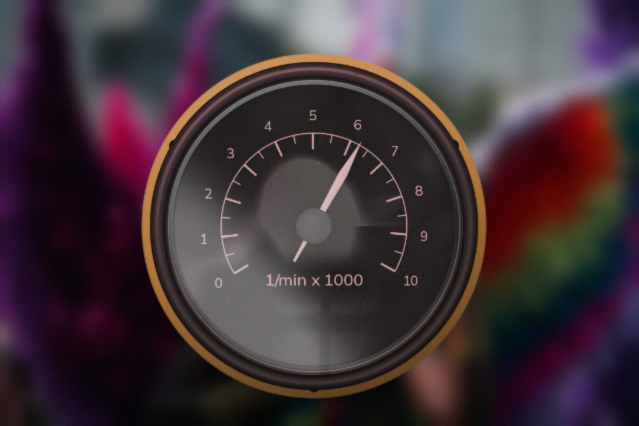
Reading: 6250; rpm
